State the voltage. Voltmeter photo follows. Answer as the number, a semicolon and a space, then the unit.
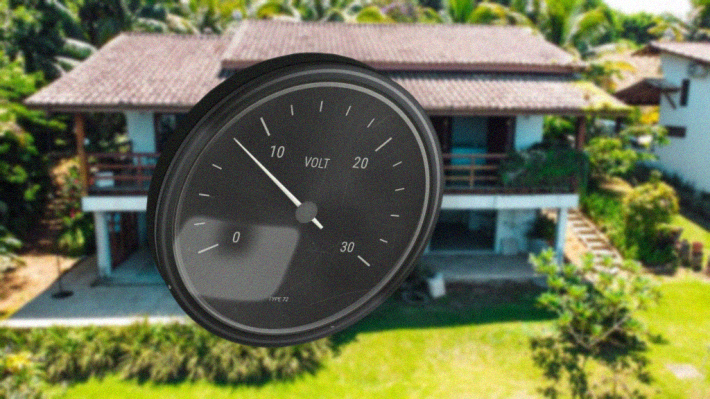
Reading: 8; V
